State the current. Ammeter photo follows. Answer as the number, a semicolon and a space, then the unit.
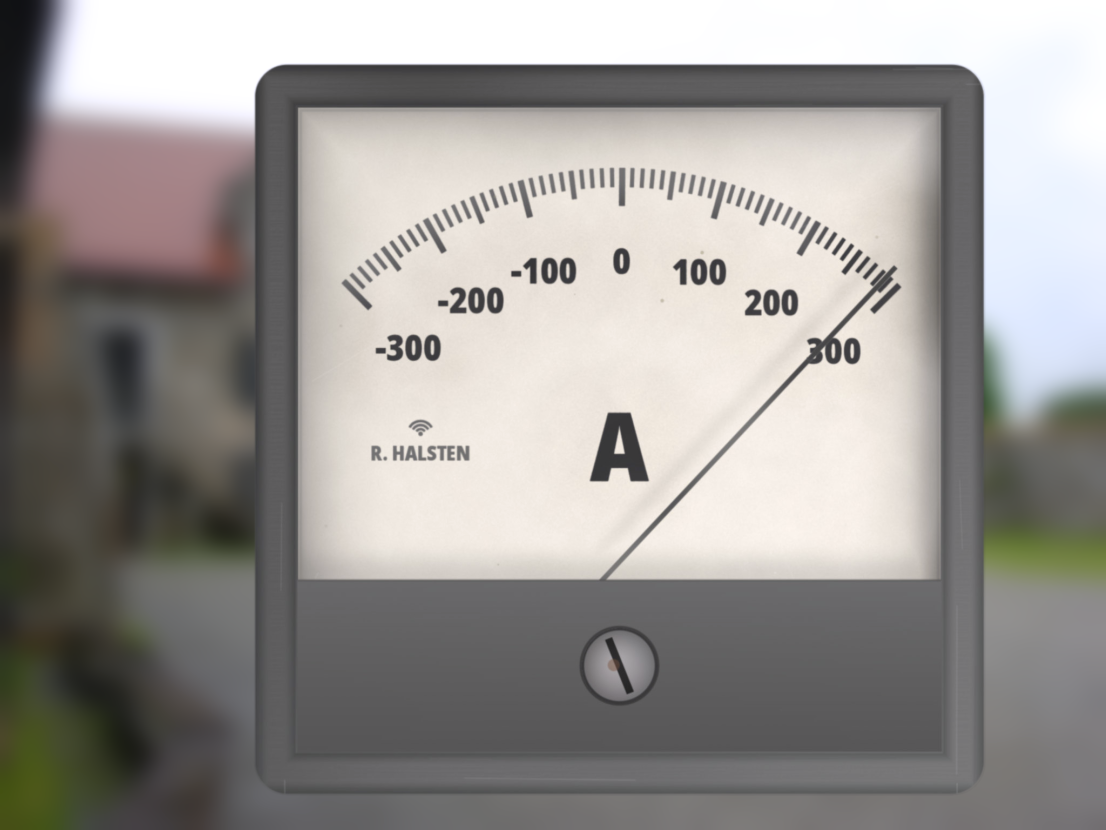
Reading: 285; A
